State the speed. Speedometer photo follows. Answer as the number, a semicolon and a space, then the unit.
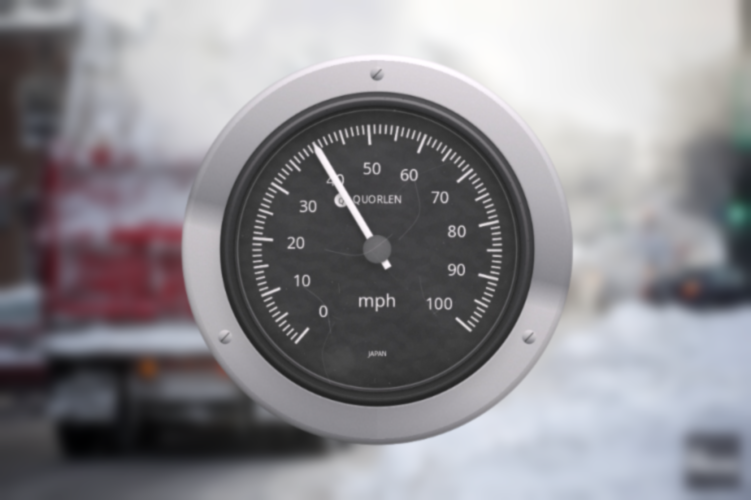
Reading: 40; mph
